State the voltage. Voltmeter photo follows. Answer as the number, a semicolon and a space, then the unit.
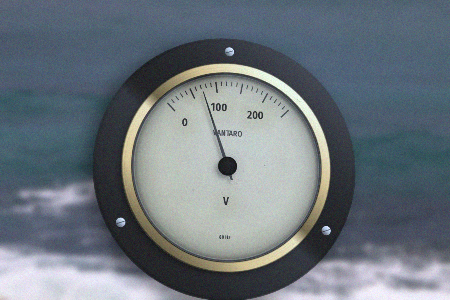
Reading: 70; V
